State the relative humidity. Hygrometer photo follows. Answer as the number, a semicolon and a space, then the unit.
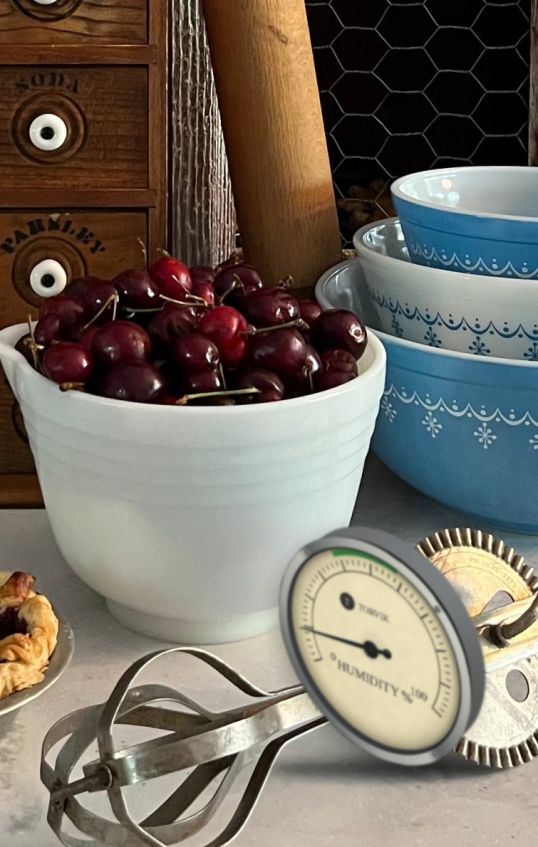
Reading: 10; %
